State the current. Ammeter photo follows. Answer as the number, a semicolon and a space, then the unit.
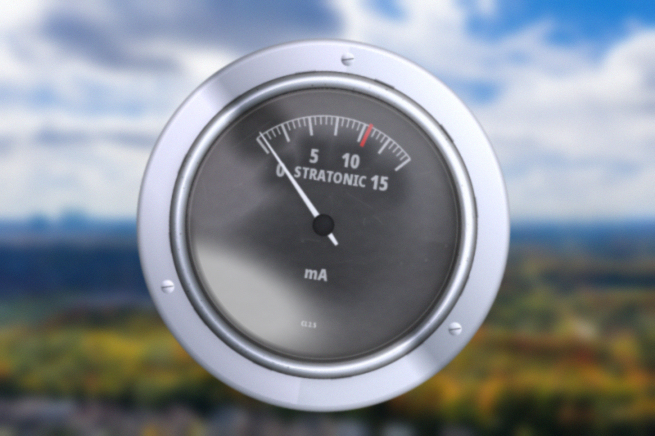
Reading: 0.5; mA
